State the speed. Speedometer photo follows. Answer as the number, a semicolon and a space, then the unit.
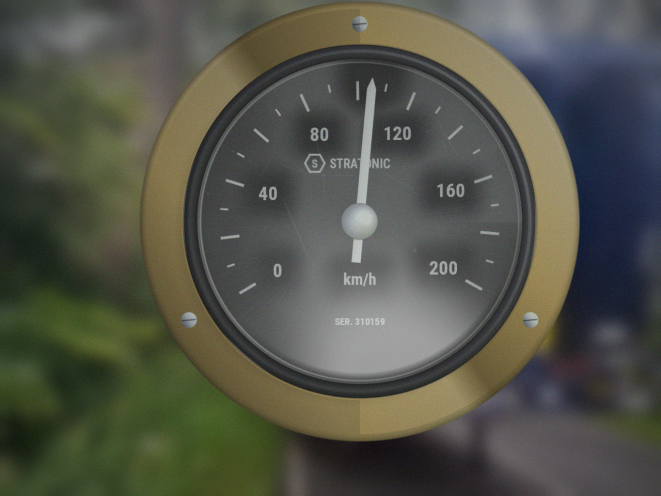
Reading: 105; km/h
